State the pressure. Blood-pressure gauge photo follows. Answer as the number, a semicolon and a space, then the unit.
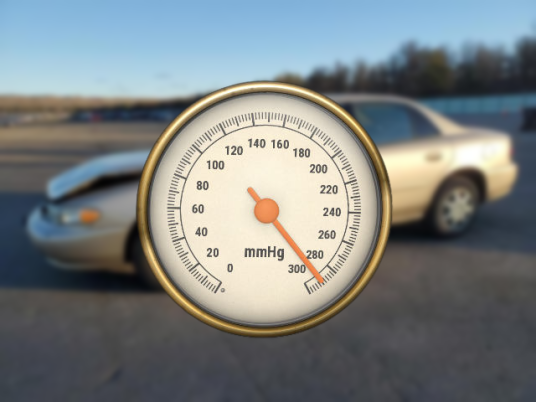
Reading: 290; mmHg
